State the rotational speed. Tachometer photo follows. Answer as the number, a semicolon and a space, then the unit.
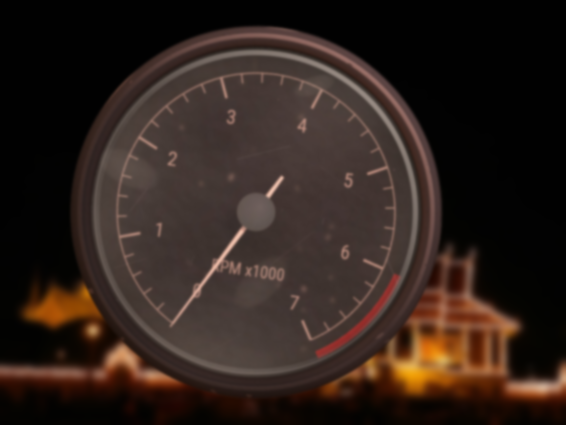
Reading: 0; rpm
